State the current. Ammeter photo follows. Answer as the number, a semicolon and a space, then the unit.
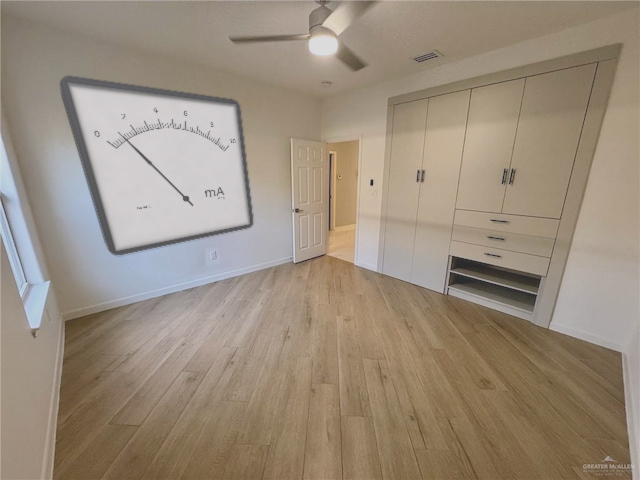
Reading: 1; mA
